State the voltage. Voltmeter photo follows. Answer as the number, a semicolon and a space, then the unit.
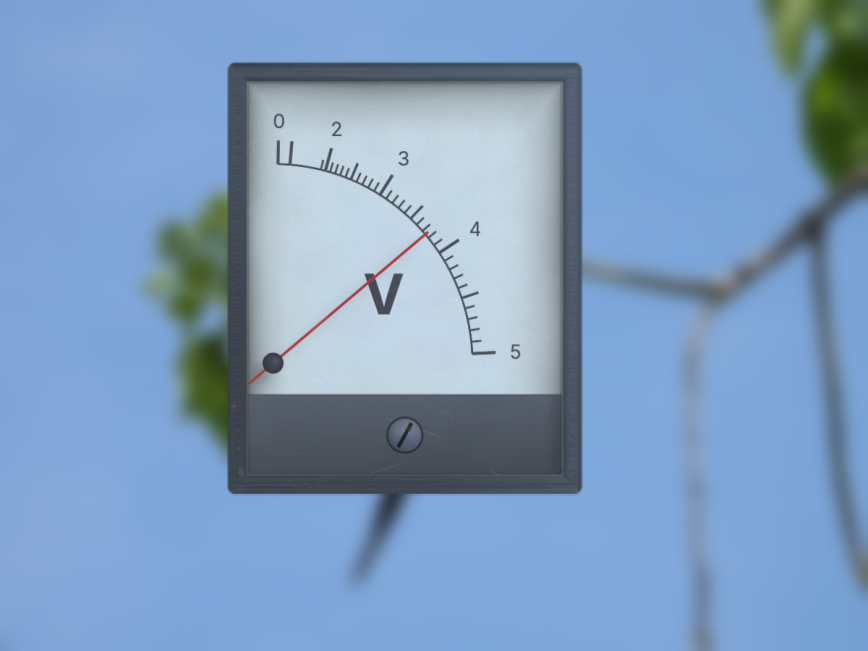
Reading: 3.75; V
